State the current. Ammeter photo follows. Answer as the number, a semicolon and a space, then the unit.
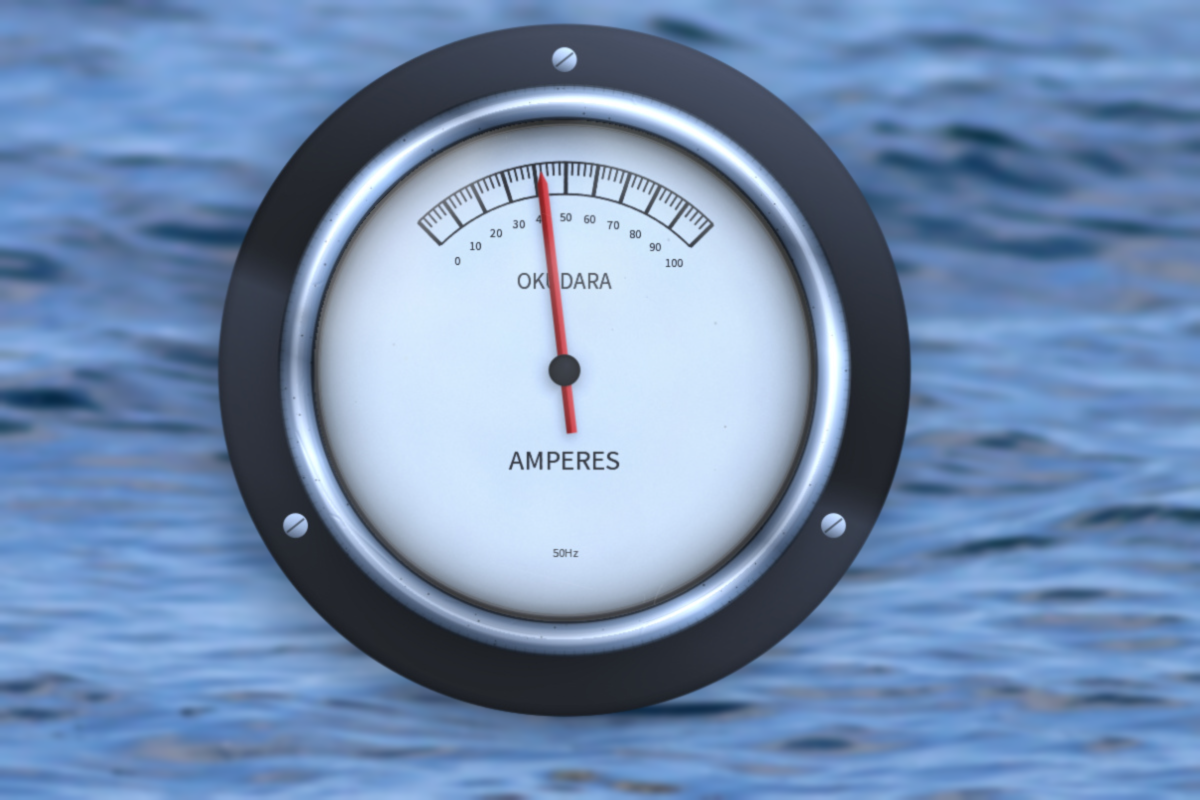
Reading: 42; A
